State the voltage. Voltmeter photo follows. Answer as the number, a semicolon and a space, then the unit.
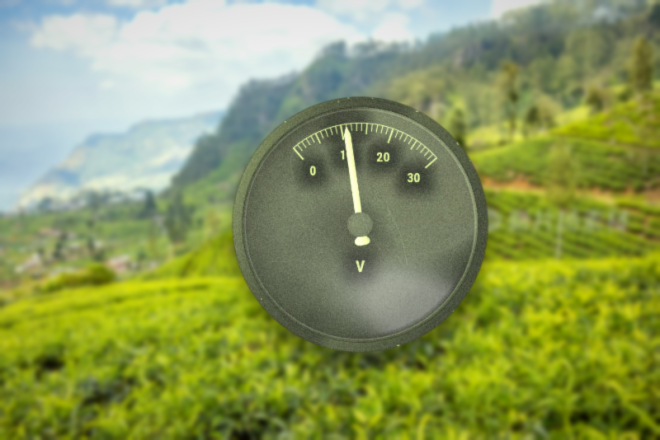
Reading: 11; V
